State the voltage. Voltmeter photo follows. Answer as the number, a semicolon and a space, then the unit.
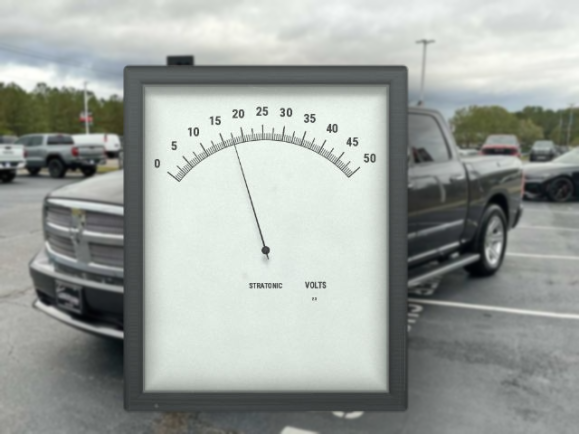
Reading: 17.5; V
